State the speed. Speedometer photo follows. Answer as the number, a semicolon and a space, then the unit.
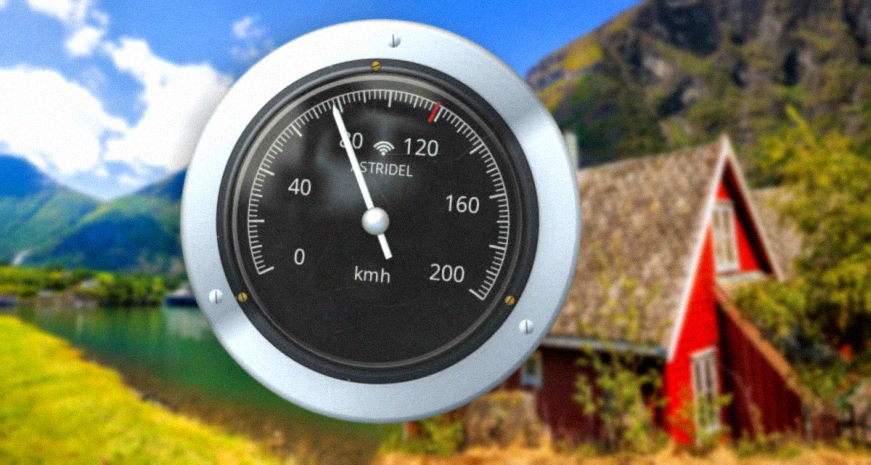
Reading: 78; km/h
